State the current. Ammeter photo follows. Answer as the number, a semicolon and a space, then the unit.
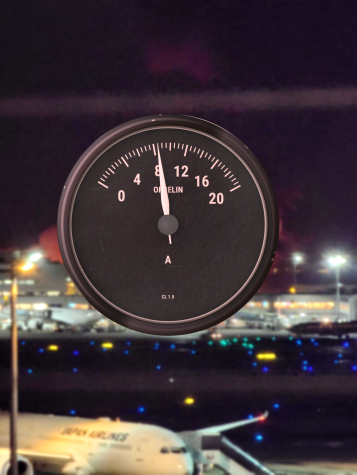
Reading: 8.5; A
